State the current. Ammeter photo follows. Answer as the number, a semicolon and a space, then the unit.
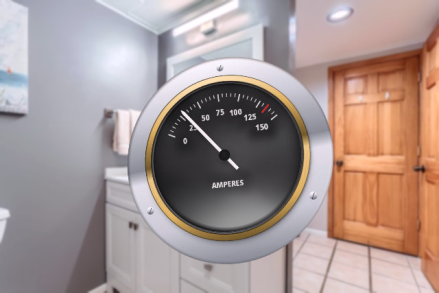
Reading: 30; A
